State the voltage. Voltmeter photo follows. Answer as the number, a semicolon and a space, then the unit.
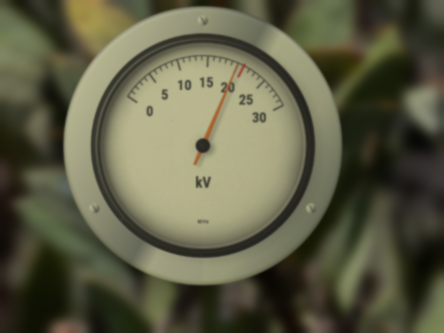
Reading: 20; kV
